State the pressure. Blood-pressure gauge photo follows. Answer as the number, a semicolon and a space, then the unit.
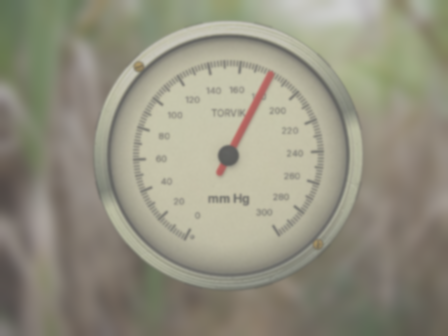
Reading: 180; mmHg
